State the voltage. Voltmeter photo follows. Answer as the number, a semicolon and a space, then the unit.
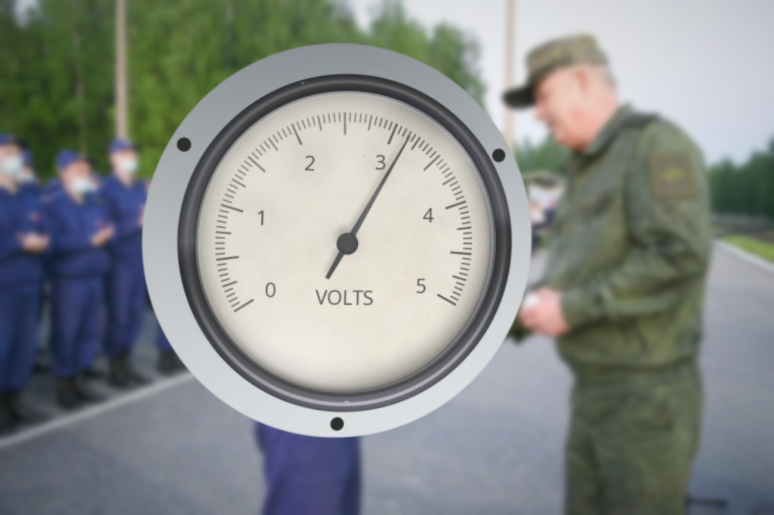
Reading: 3.15; V
